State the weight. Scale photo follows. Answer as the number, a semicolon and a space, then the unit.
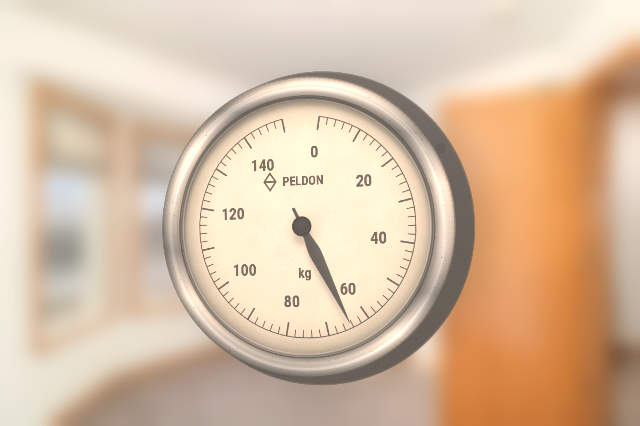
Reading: 64; kg
